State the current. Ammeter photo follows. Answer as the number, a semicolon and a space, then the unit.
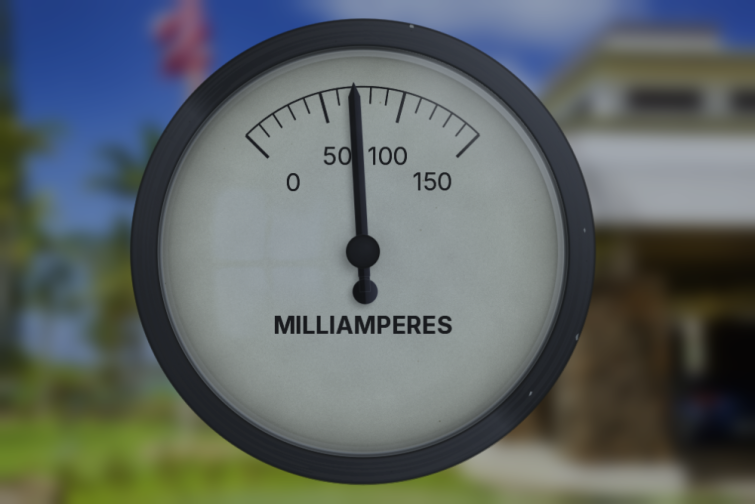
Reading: 70; mA
